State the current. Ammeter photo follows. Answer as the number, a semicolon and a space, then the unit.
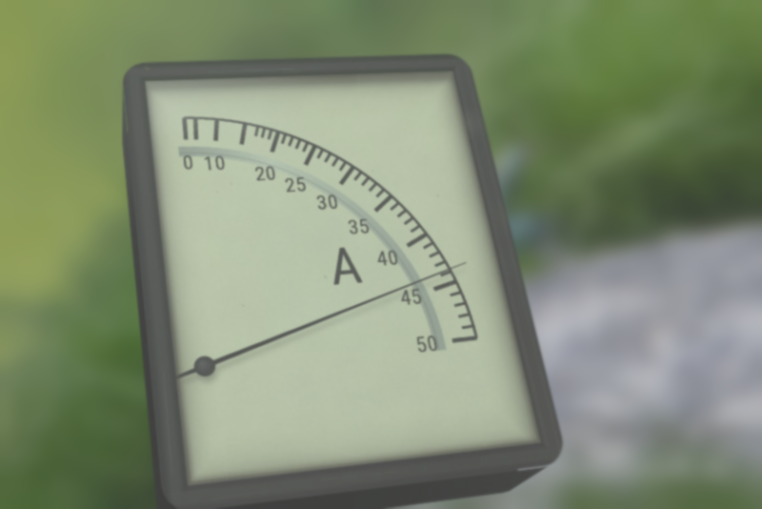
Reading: 44; A
